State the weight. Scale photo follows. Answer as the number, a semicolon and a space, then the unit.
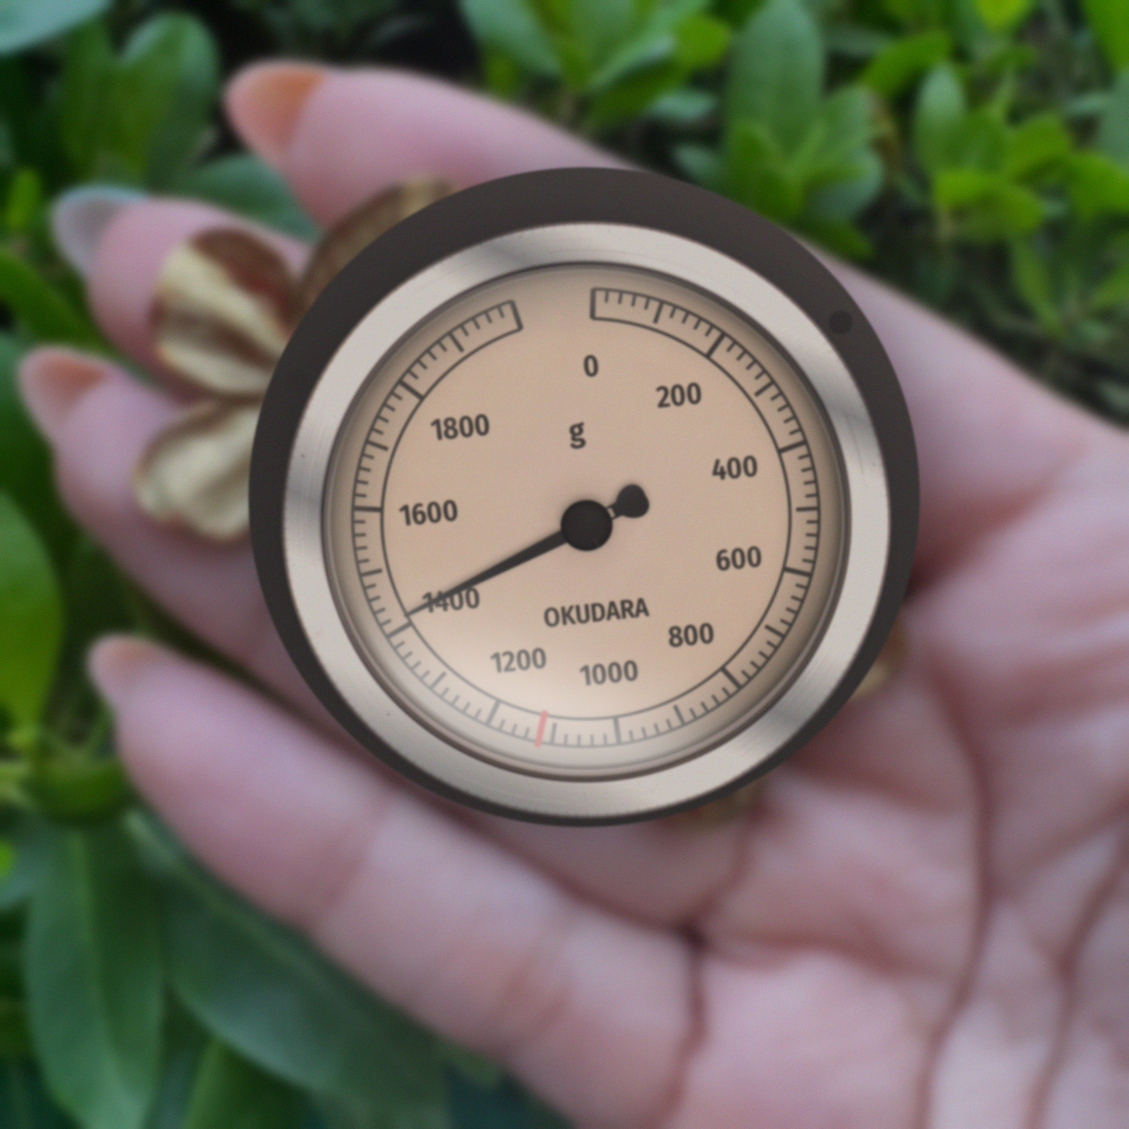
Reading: 1420; g
